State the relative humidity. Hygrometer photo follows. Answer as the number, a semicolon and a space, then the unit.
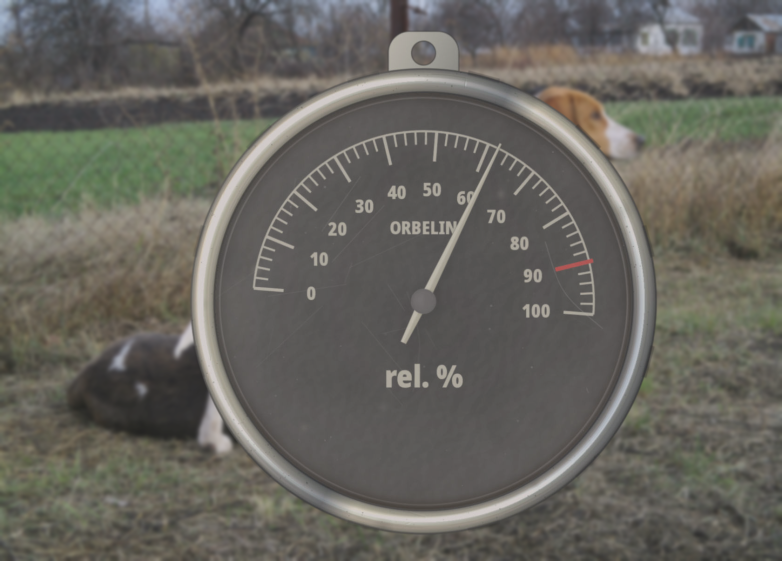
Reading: 62; %
